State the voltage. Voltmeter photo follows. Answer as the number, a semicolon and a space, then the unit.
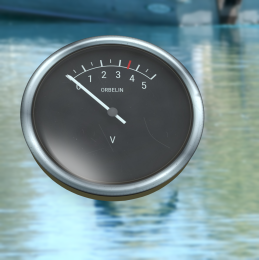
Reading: 0; V
